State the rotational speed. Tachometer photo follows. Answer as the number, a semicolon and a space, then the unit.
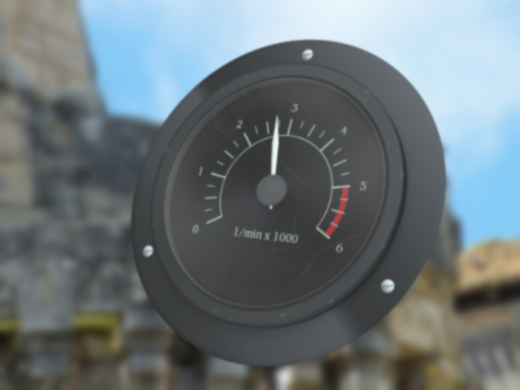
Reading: 2750; rpm
